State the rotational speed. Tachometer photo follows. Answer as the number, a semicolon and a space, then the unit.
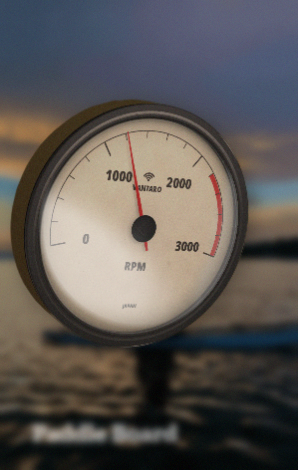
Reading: 1200; rpm
